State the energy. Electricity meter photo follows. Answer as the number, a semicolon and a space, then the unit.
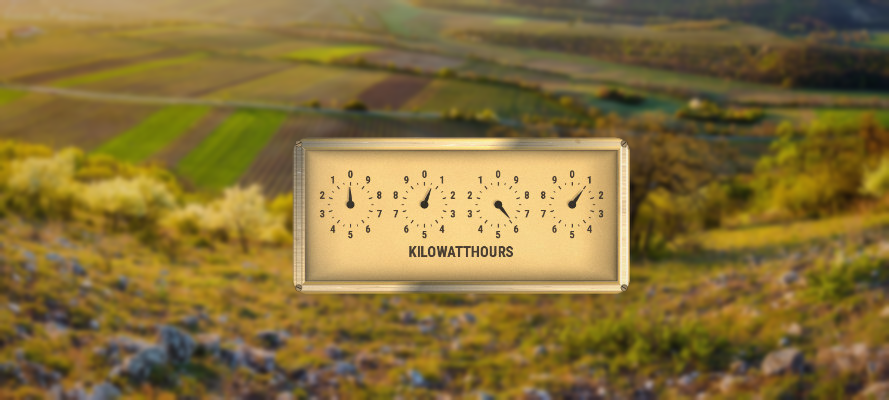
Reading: 61; kWh
